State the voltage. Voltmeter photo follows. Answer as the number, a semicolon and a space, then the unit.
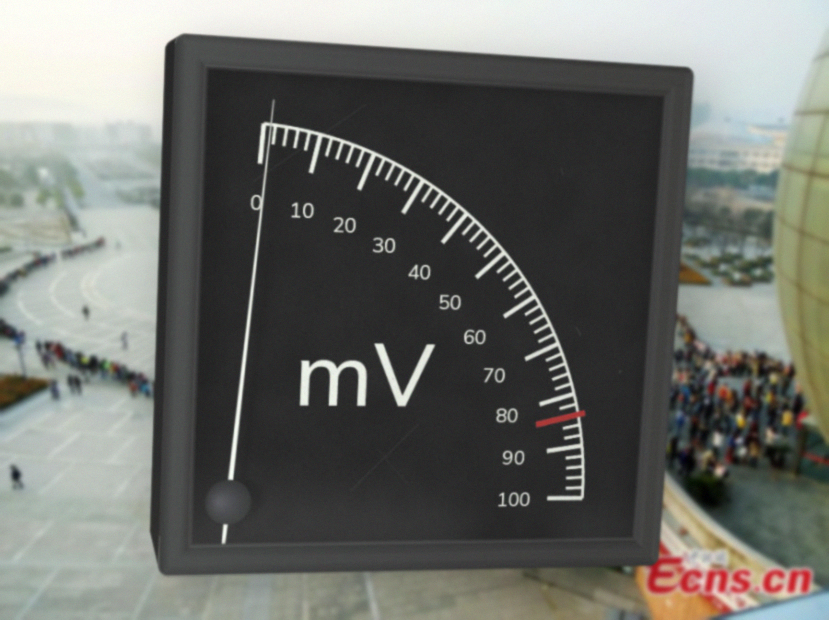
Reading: 1; mV
